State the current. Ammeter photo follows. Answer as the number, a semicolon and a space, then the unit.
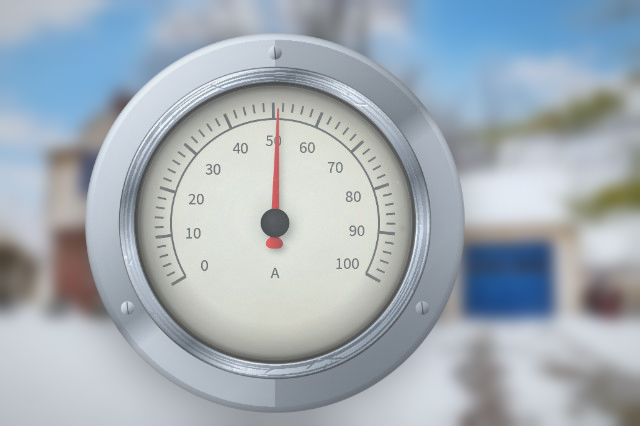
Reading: 51; A
